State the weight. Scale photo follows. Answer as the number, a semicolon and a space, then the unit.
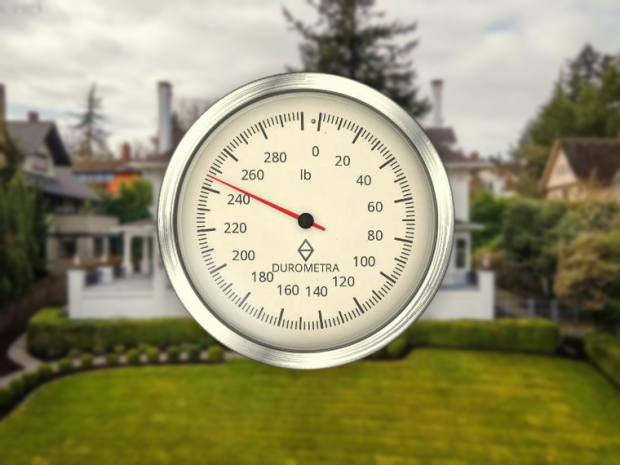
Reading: 246; lb
